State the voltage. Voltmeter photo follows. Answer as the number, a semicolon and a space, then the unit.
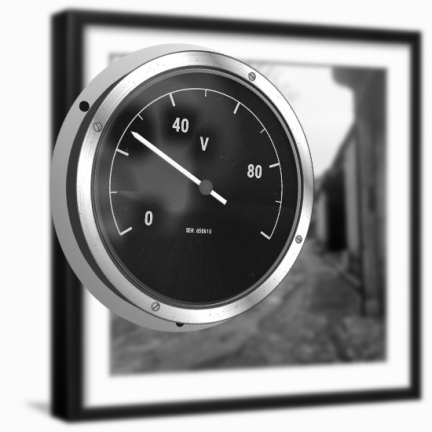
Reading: 25; V
